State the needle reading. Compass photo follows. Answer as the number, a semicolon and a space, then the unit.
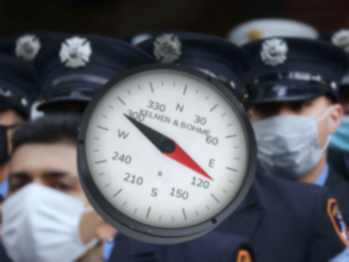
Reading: 110; °
